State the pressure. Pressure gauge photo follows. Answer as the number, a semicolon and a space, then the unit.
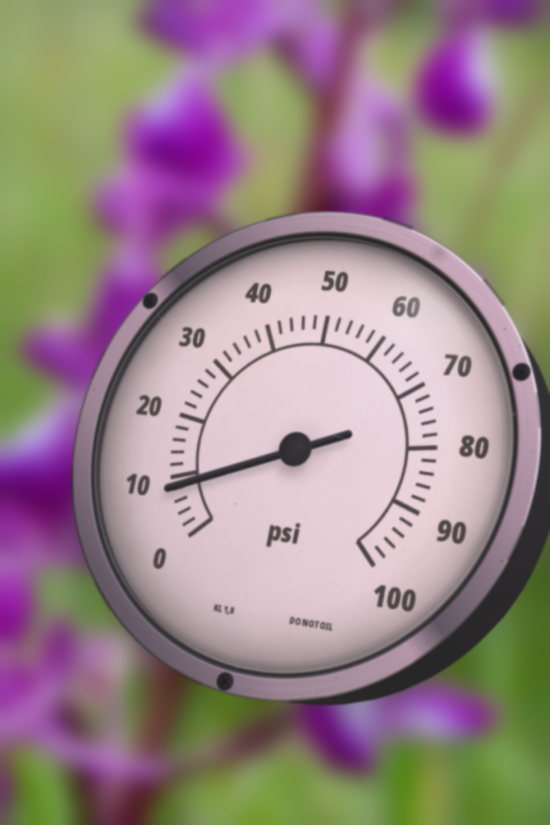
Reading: 8; psi
